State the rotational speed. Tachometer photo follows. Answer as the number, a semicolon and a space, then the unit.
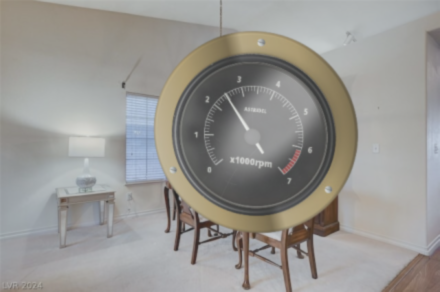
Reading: 2500; rpm
